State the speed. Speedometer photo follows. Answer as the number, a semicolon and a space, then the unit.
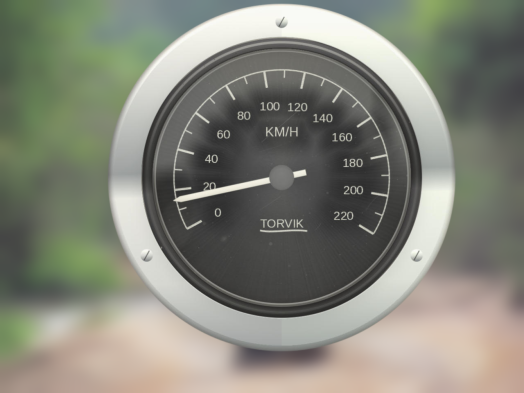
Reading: 15; km/h
